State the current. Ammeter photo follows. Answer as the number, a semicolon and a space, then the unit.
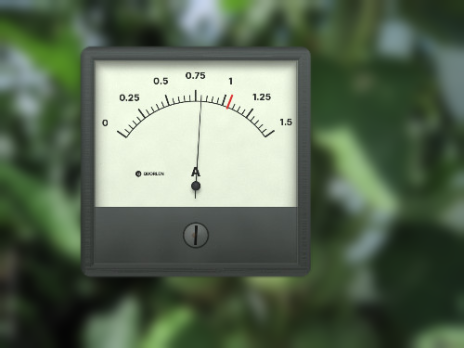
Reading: 0.8; A
